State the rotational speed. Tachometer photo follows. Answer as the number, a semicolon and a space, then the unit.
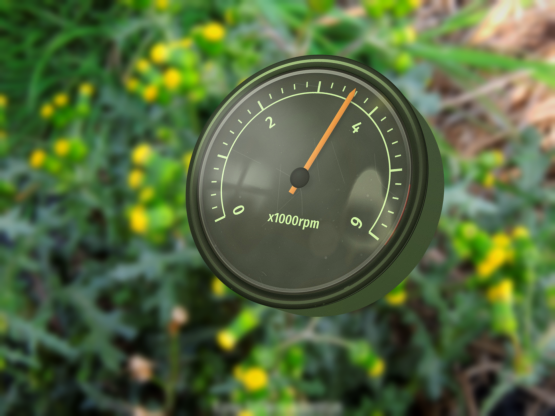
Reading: 3600; rpm
